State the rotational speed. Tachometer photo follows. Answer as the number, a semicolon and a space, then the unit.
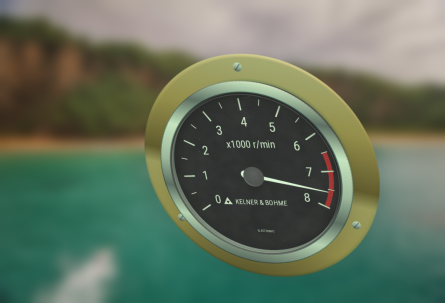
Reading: 7500; rpm
